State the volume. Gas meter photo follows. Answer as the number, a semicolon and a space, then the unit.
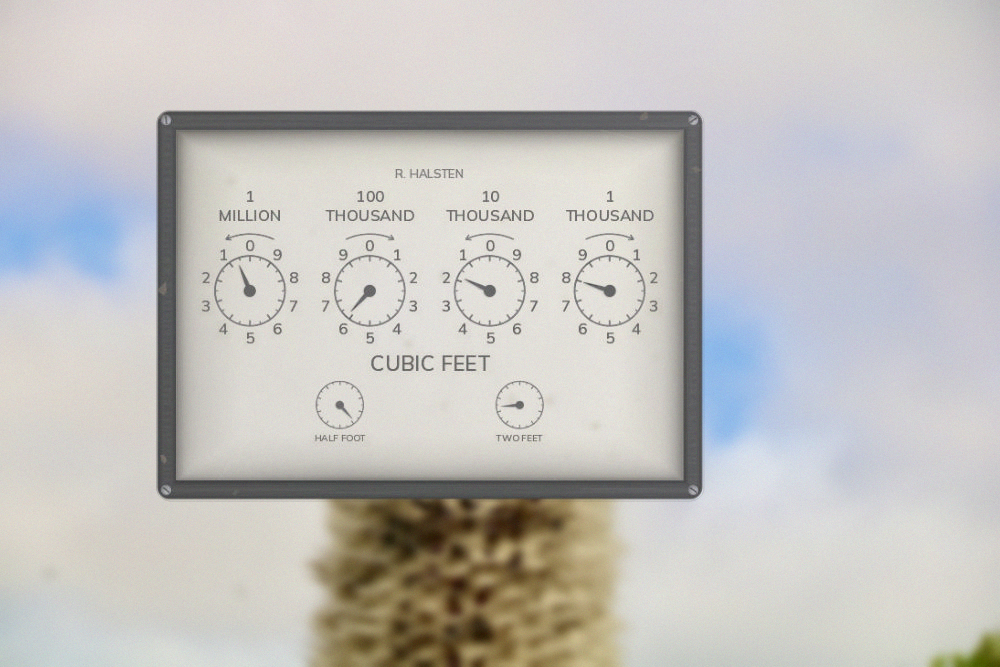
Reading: 61800; ft³
